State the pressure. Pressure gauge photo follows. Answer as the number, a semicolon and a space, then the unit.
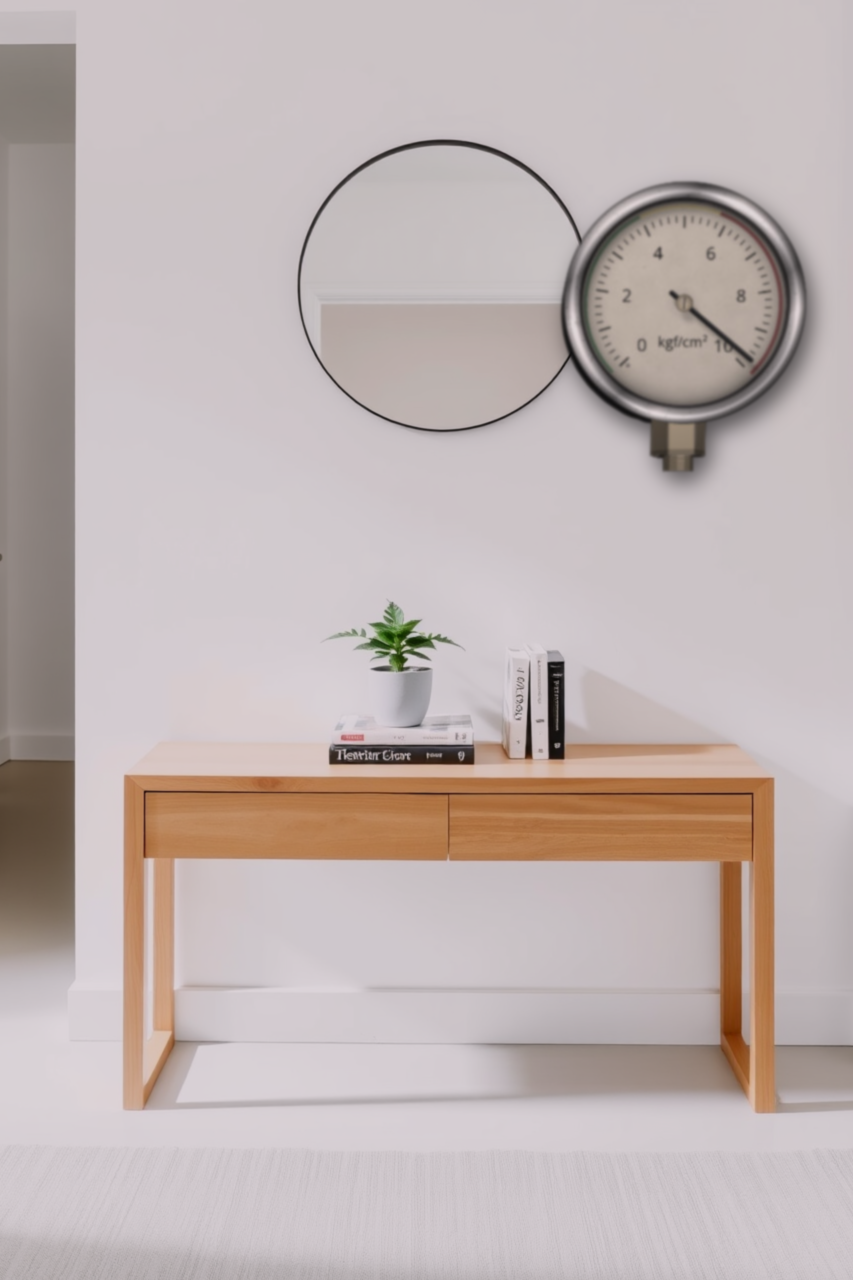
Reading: 9.8; kg/cm²
